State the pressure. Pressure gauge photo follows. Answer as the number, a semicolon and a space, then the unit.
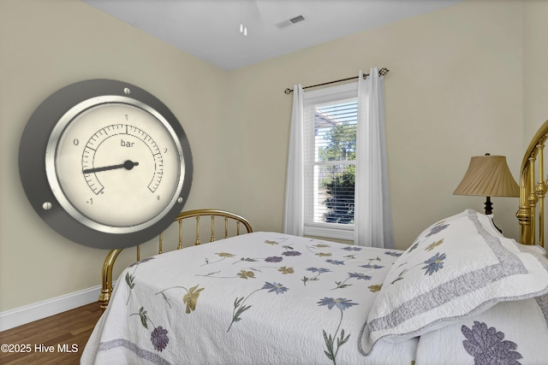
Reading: -0.5; bar
